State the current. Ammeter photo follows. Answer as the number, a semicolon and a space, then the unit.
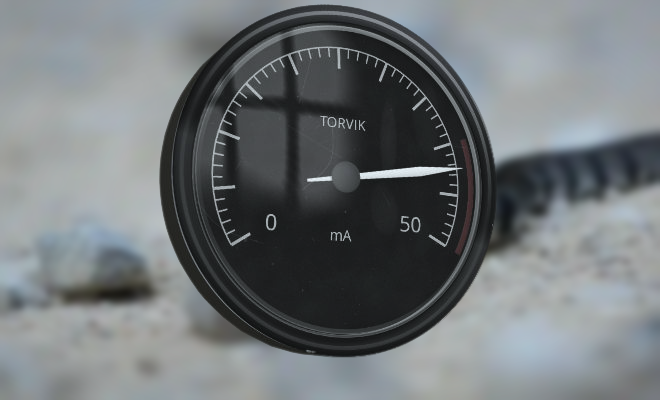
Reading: 42.5; mA
